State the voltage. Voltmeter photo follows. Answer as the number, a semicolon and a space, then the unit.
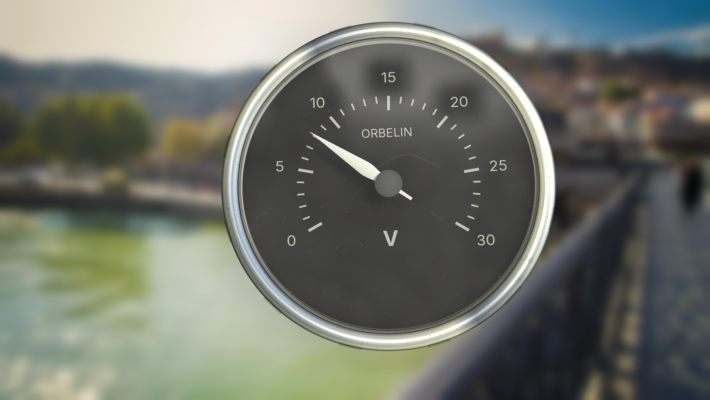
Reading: 8; V
